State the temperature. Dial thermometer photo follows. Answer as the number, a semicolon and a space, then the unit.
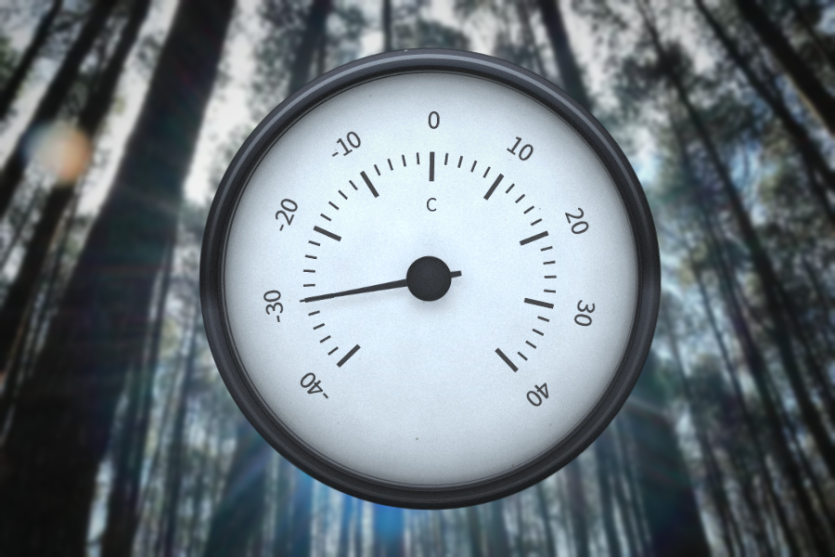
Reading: -30; °C
